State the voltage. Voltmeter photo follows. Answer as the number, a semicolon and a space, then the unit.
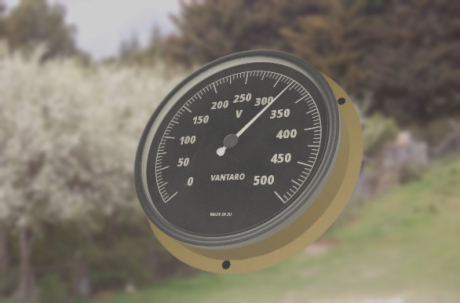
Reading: 325; V
